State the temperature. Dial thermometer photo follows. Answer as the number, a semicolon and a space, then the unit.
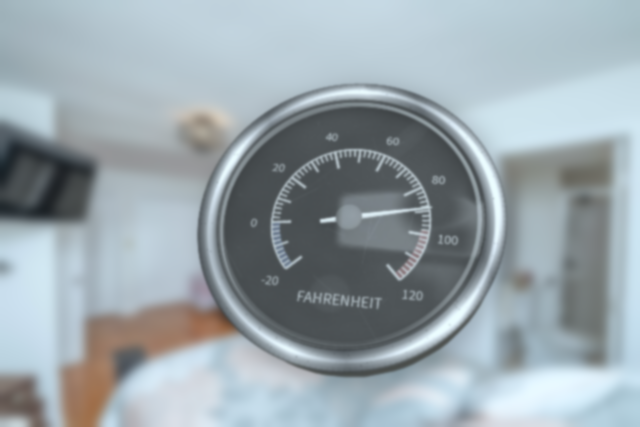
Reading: 90; °F
